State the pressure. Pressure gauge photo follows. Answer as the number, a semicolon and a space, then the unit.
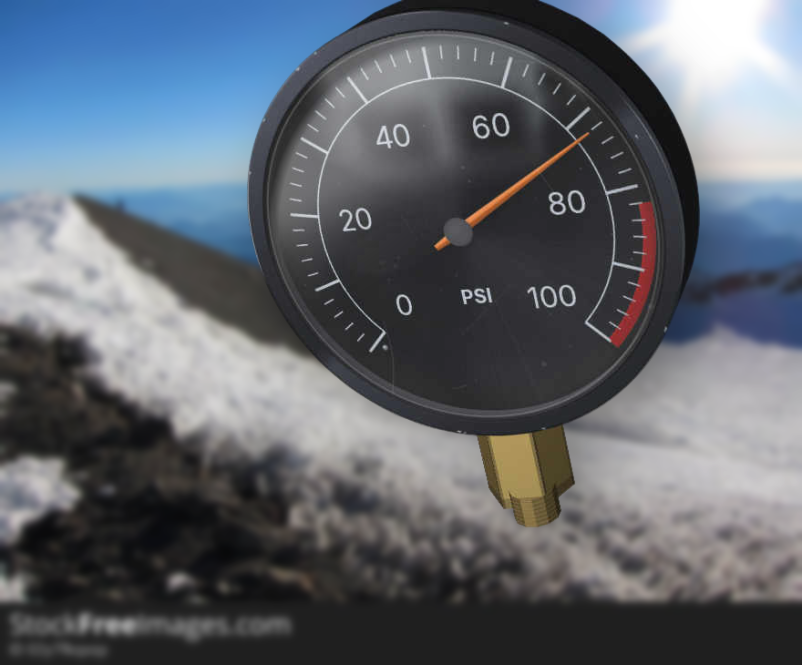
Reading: 72; psi
